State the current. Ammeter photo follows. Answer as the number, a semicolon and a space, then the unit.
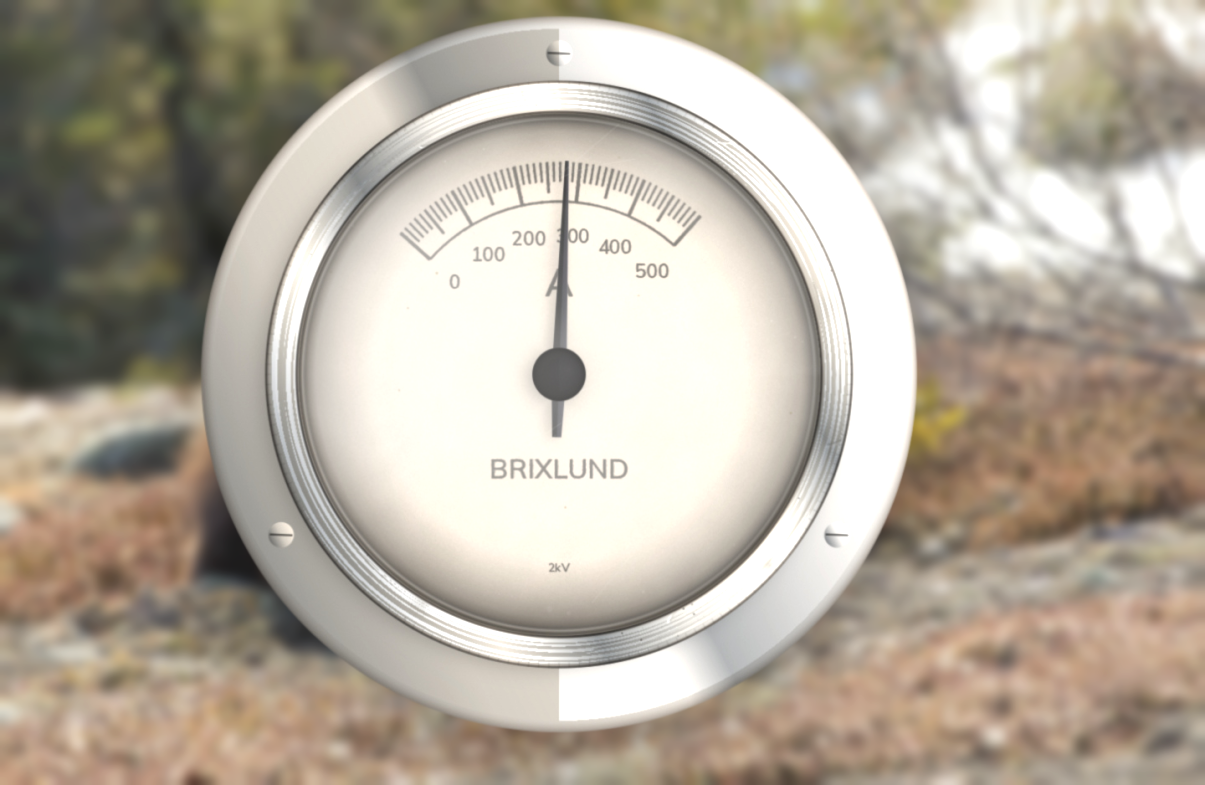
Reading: 280; A
